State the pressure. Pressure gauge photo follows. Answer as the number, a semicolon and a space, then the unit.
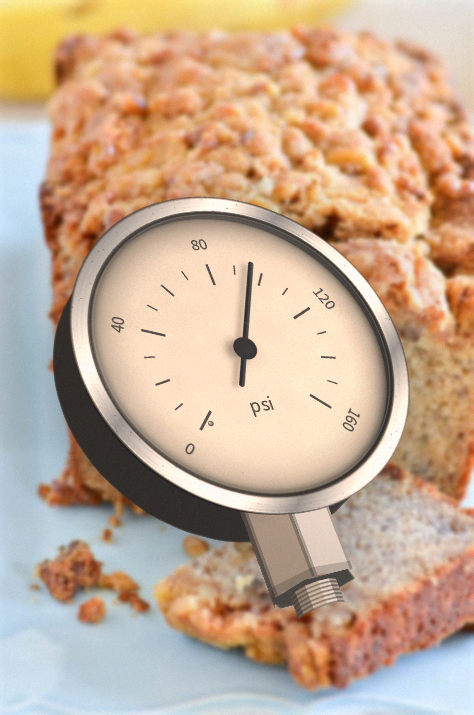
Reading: 95; psi
